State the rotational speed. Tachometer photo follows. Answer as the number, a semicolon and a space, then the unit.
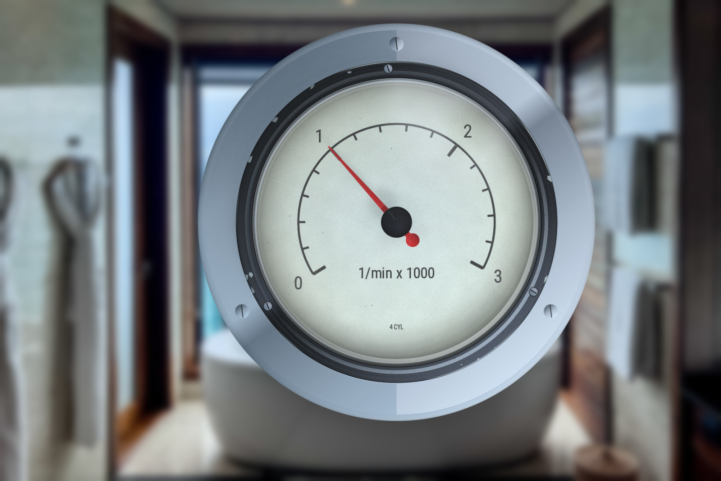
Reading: 1000; rpm
